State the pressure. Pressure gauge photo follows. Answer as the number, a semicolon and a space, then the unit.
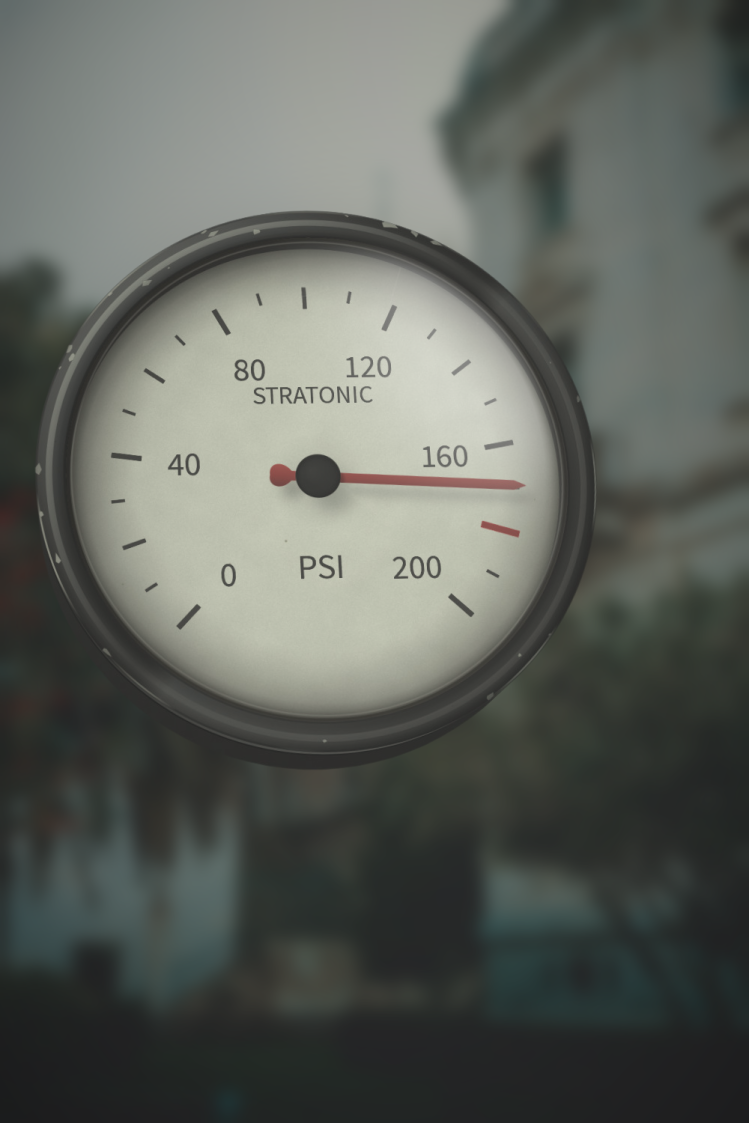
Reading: 170; psi
